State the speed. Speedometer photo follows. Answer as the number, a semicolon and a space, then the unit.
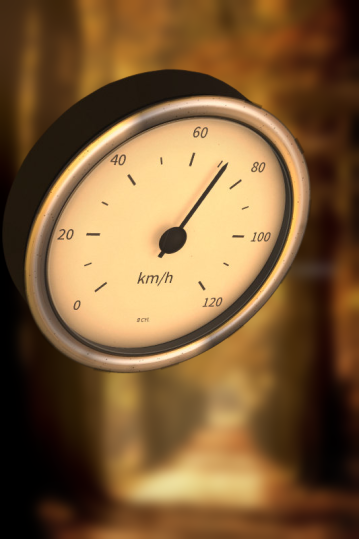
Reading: 70; km/h
